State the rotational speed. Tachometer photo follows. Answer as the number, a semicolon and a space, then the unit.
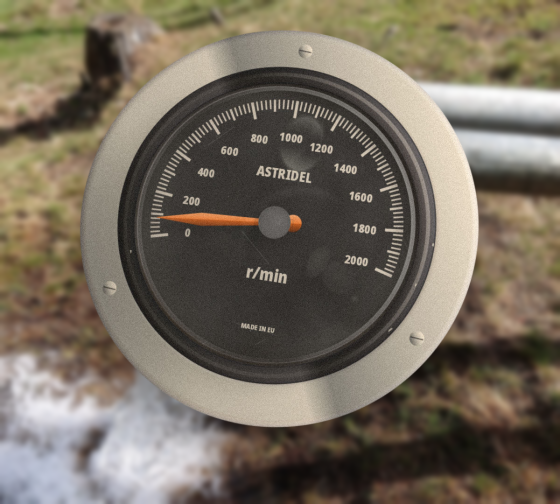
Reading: 80; rpm
